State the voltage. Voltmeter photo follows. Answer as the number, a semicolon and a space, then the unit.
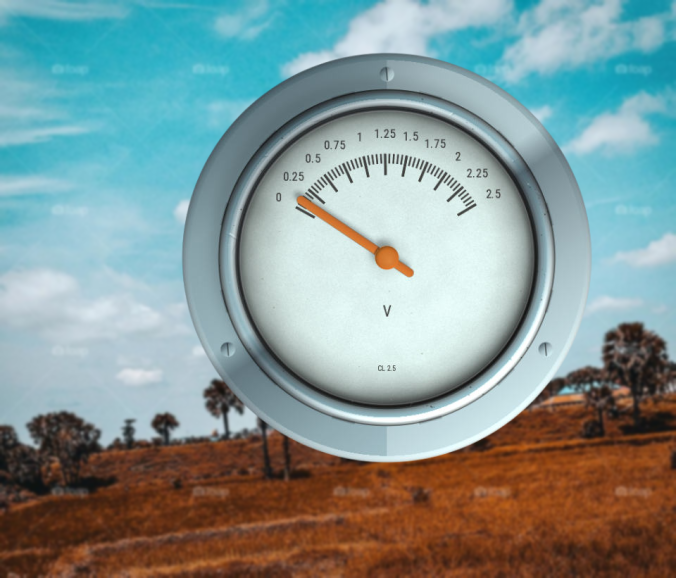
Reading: 0.1; V
